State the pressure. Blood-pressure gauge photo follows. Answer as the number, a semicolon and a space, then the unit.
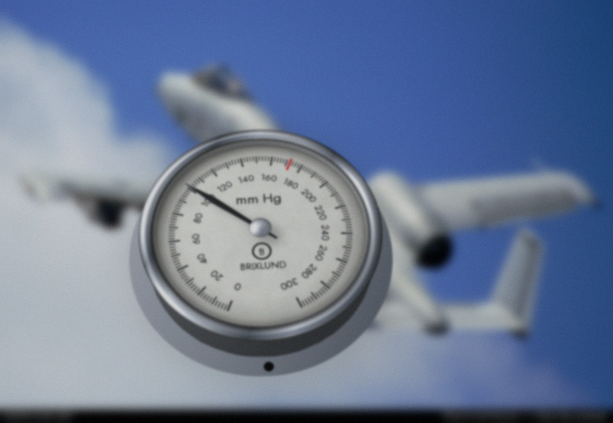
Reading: 100; mmHg
